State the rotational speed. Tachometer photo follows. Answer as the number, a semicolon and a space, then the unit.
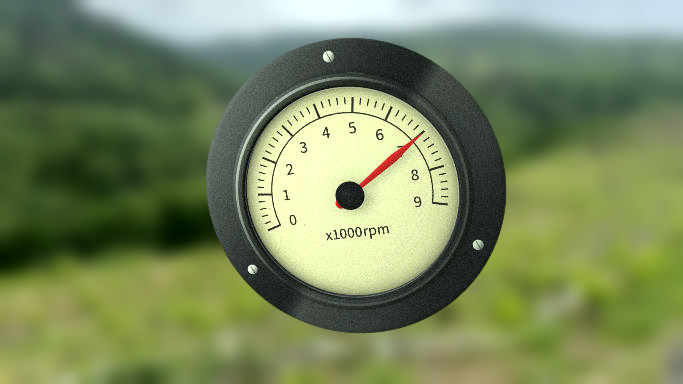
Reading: 7000; rpm
